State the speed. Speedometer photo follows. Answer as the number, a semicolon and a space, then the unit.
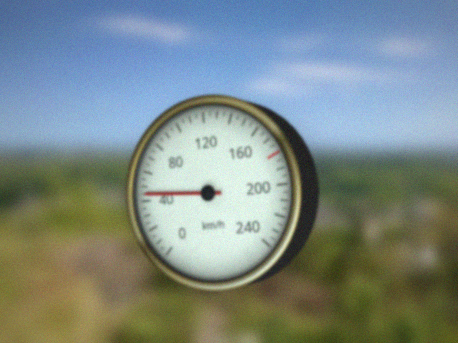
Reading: 45; km/h
